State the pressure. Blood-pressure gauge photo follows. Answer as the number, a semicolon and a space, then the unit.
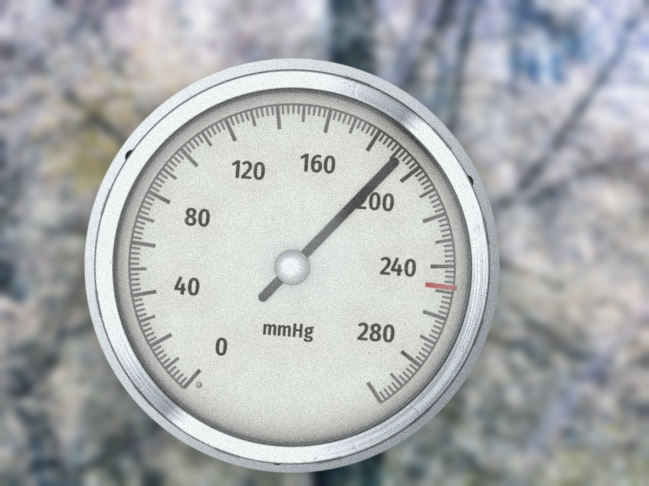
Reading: 192; mmHg
